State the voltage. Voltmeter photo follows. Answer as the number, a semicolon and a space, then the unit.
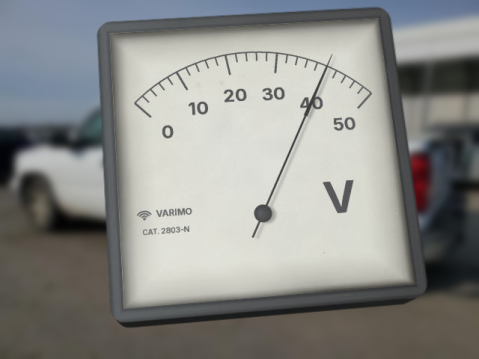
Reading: 40; V
